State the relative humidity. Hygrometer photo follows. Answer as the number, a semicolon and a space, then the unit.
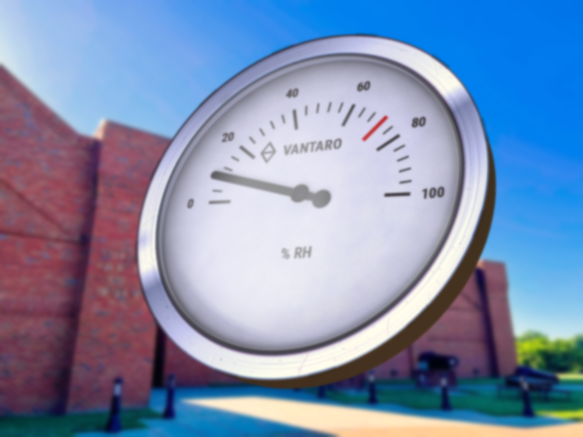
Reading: 8; %
